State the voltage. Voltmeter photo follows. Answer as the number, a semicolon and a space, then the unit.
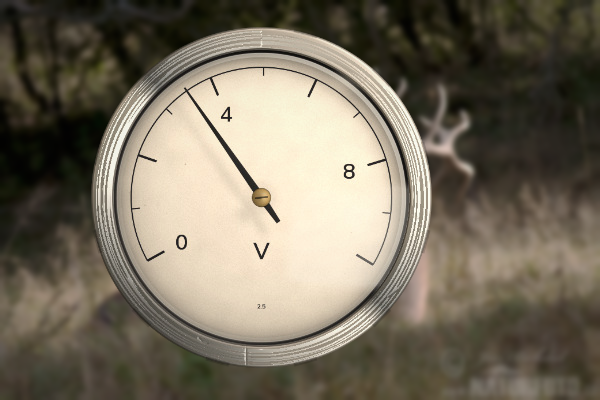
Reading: 3.5; V
